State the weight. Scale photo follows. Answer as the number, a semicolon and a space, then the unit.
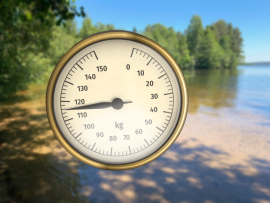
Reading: 116; kg
